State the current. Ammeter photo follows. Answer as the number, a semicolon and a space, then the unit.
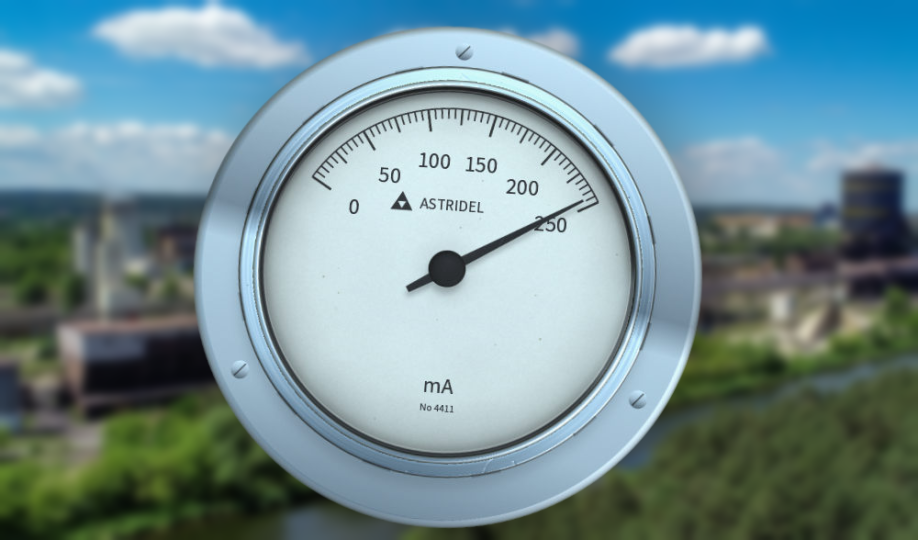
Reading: 245; mA
